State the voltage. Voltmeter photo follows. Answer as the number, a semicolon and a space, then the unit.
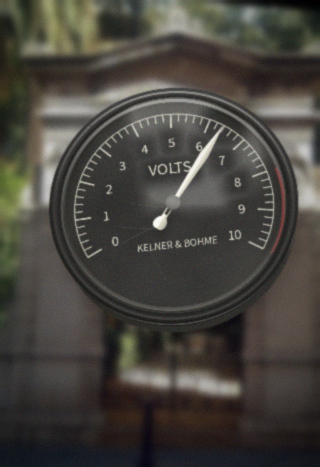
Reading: 6.4; V
